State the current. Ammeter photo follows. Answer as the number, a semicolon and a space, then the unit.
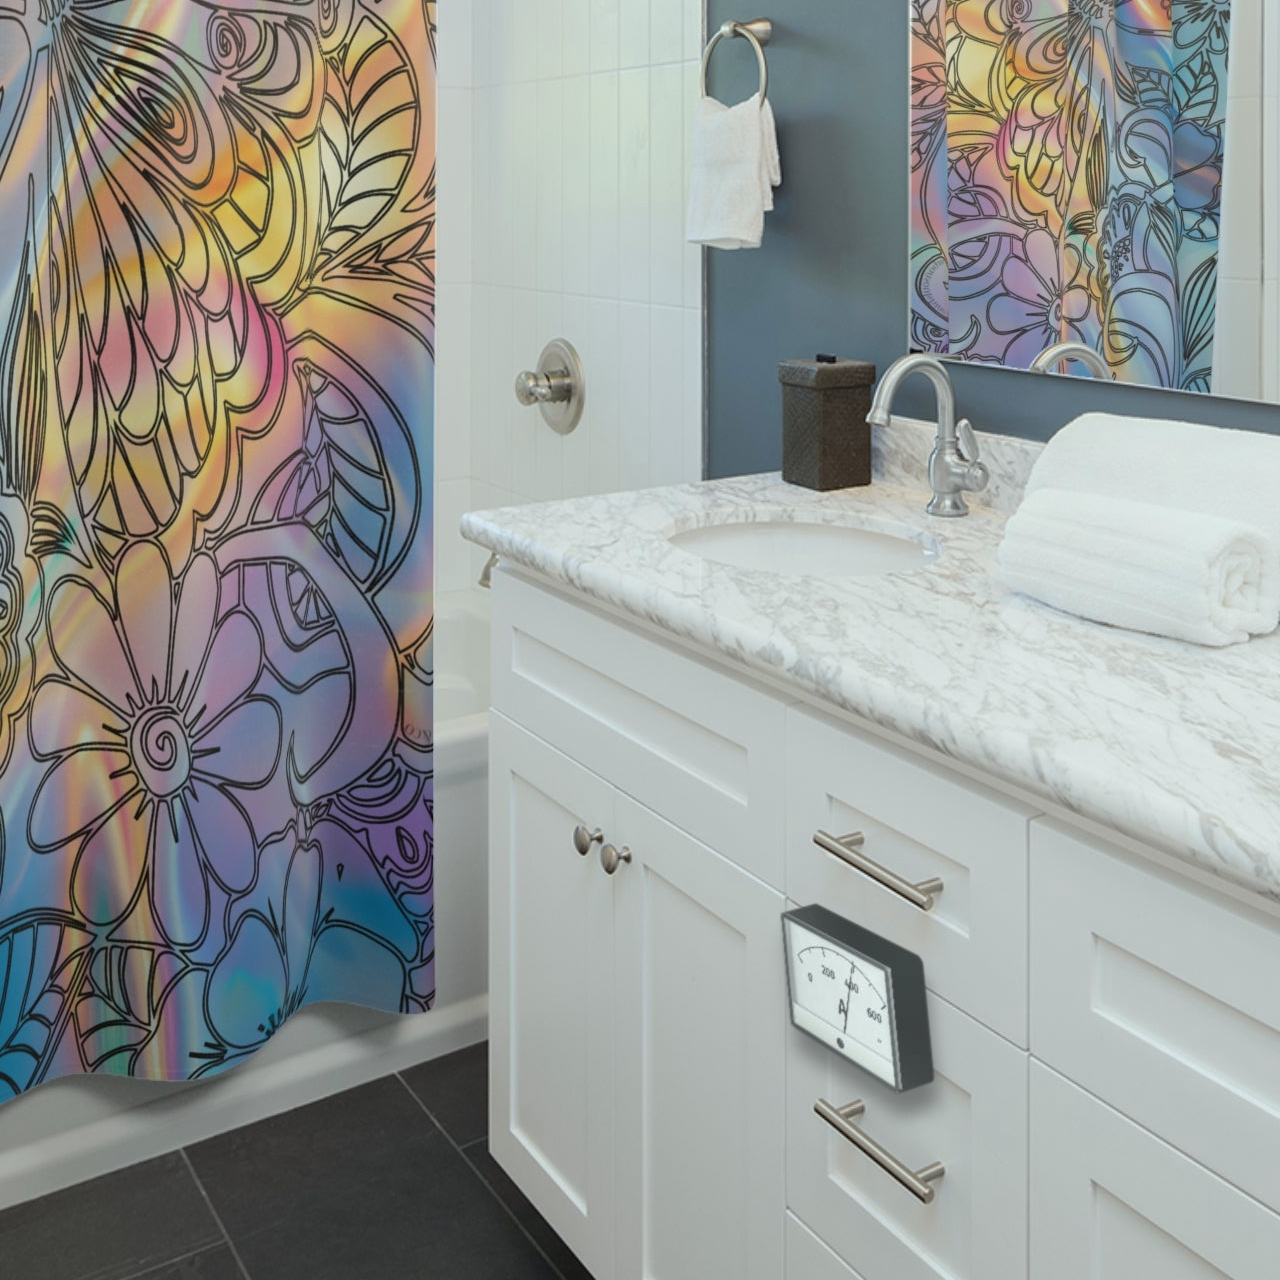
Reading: 400; A
